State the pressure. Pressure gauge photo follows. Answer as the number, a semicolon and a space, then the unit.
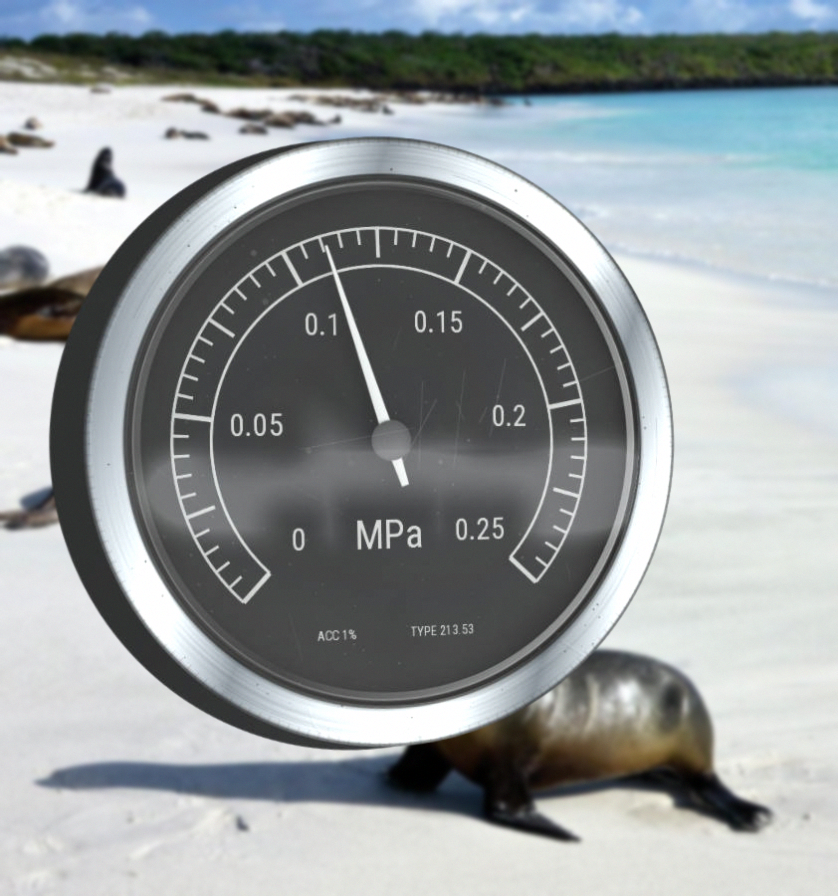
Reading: 0.11; MPa
